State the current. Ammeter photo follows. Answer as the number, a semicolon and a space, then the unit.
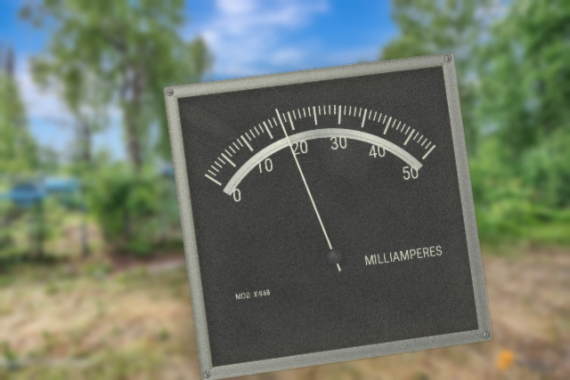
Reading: 18; mA
